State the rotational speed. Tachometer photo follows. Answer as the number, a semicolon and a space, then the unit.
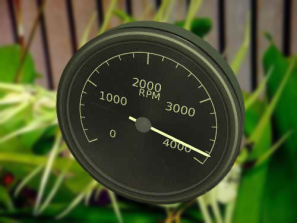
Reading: 3800; rpm
